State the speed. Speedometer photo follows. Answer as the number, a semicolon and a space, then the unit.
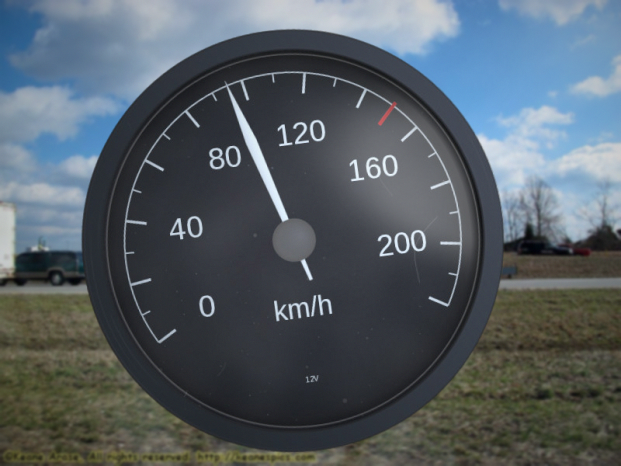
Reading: 95; km/h
